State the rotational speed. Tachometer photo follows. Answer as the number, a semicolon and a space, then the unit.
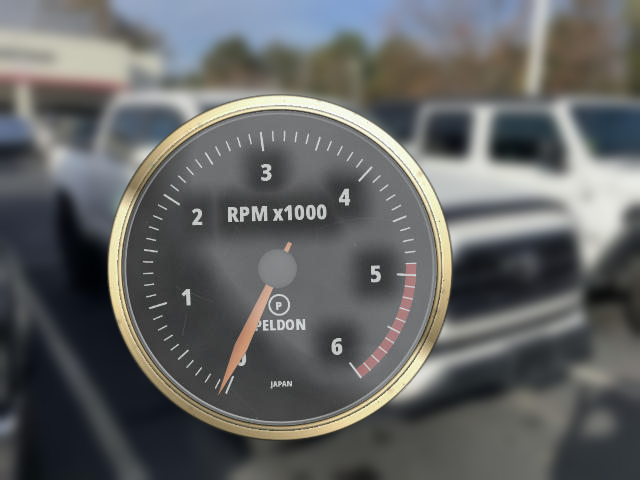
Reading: 50; rpm
